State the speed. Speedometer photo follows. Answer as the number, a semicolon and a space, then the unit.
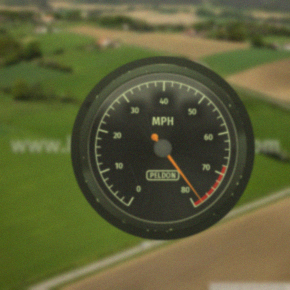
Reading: 78; mph
